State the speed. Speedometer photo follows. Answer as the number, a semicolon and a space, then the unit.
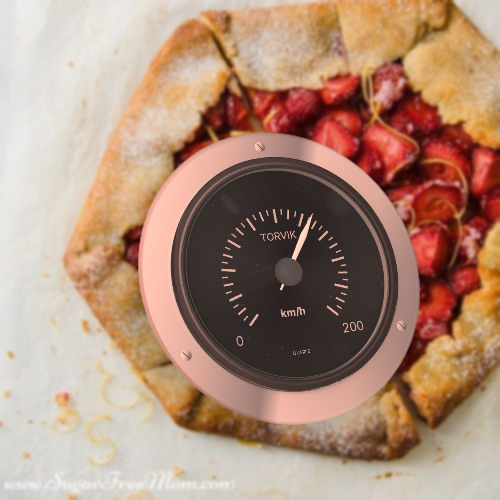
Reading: 125; km/h
